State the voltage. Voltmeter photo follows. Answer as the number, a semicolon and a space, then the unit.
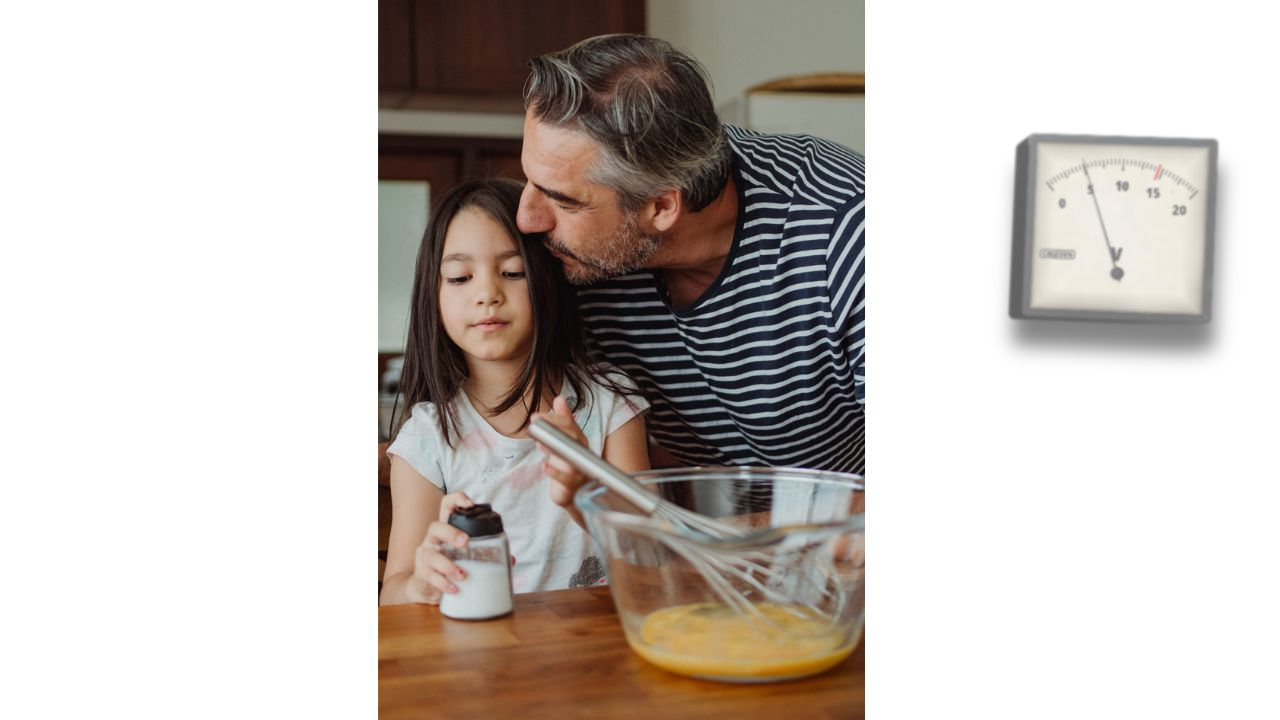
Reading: 5; V
